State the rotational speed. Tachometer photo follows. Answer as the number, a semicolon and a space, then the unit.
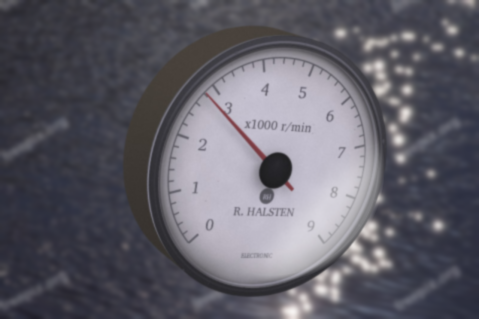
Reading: 2800; rpm
